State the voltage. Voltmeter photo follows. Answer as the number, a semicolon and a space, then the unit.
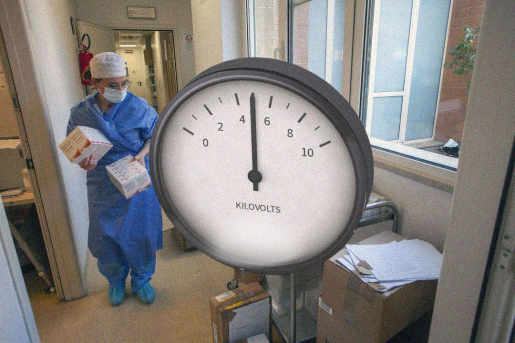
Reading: 5; kV
